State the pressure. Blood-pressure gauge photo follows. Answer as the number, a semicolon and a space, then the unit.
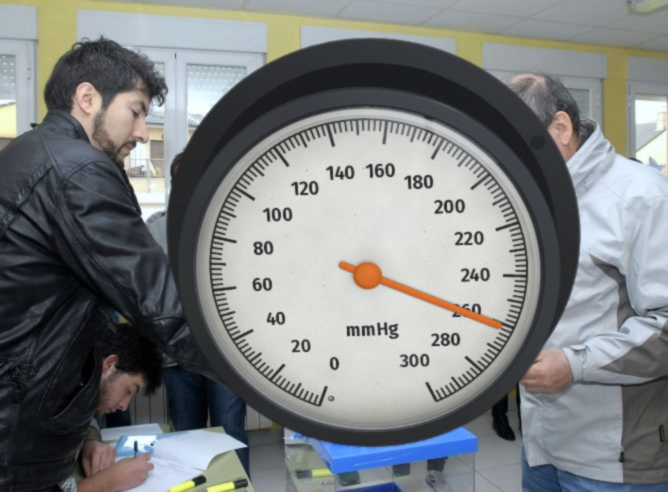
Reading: 260; mmHg
